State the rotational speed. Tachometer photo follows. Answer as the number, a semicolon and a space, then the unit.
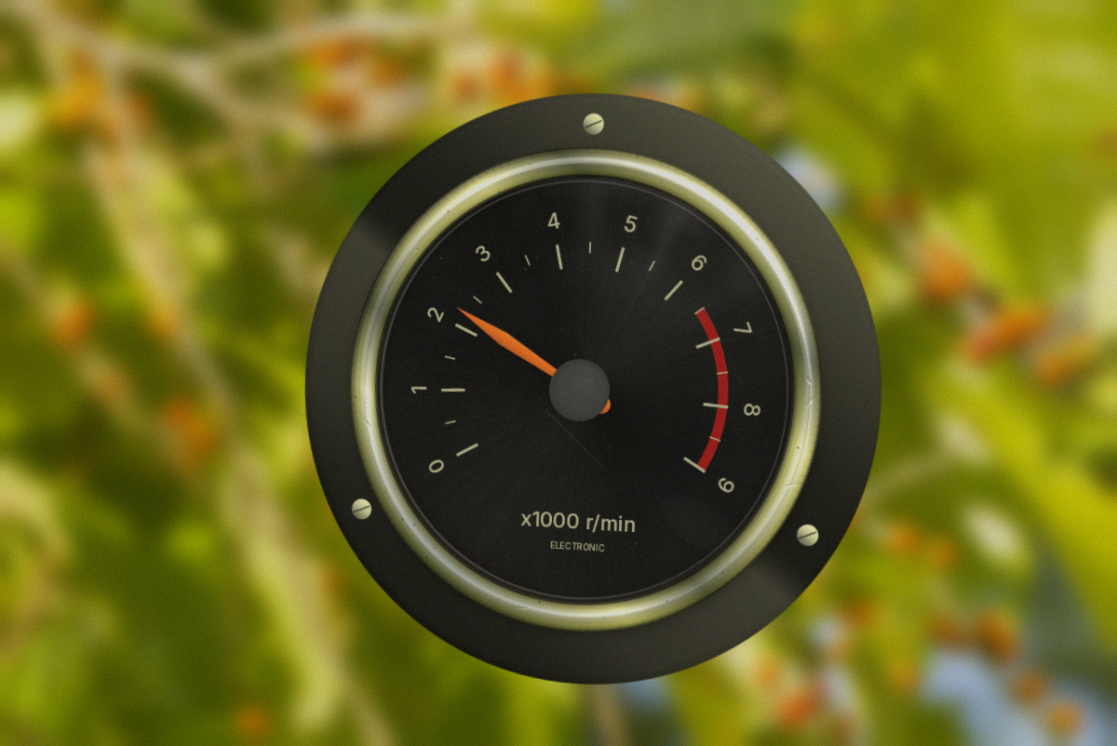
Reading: 2250; rpm
